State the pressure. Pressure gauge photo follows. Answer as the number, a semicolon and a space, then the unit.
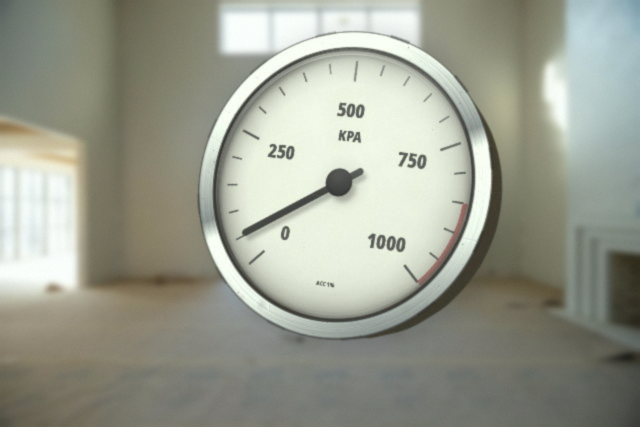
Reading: 50; kPa
